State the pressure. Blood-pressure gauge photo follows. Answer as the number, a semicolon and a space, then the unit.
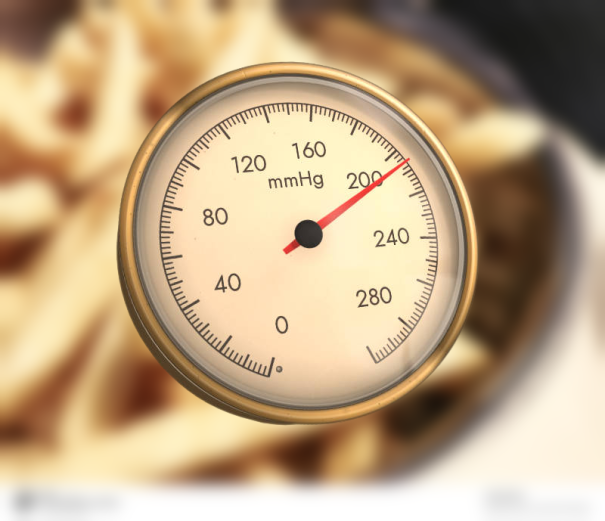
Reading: 206; mmHg
